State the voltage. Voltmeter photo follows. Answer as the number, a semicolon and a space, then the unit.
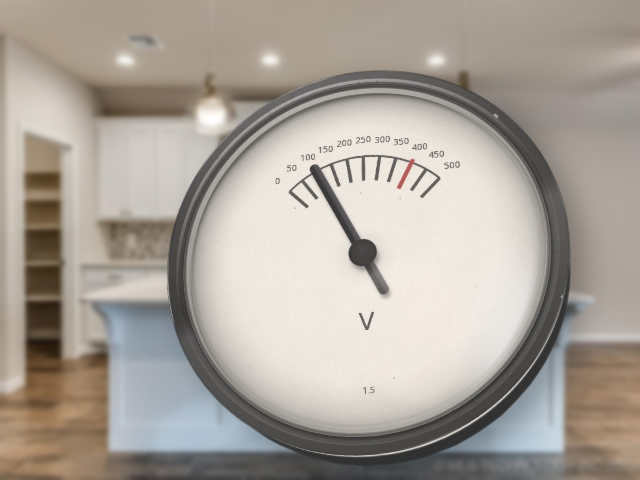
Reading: 100; V
